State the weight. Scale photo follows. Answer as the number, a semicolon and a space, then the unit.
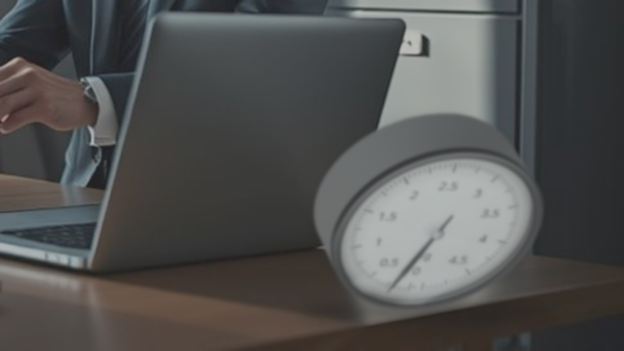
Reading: 0.25; kg
